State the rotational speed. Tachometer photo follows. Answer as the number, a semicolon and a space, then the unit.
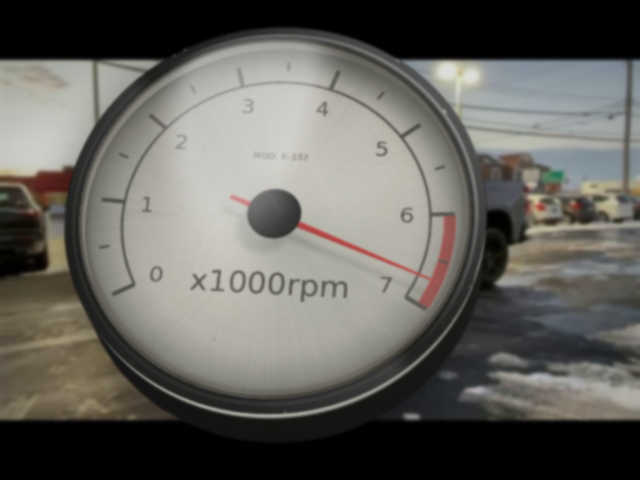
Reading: 6750; rpm
